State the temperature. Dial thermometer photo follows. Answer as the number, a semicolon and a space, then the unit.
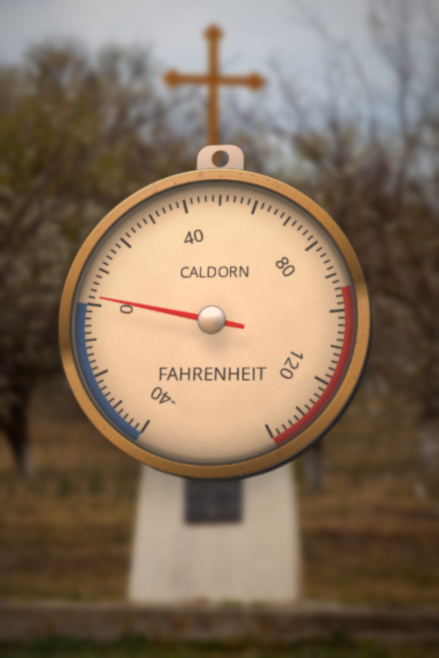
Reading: 2; °F
